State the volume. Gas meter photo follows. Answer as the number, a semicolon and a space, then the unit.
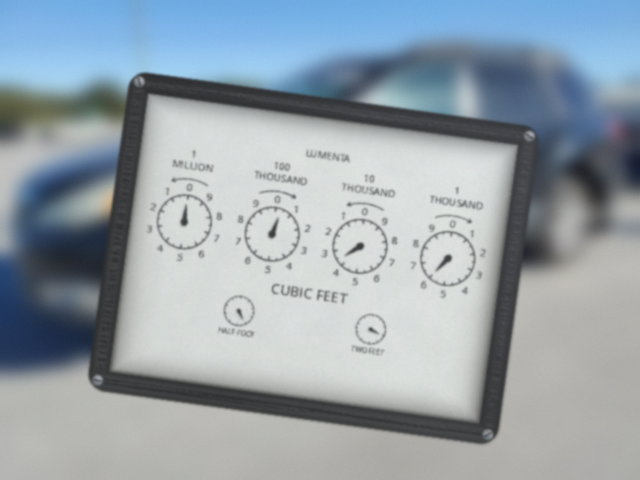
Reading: 3600; ft³
